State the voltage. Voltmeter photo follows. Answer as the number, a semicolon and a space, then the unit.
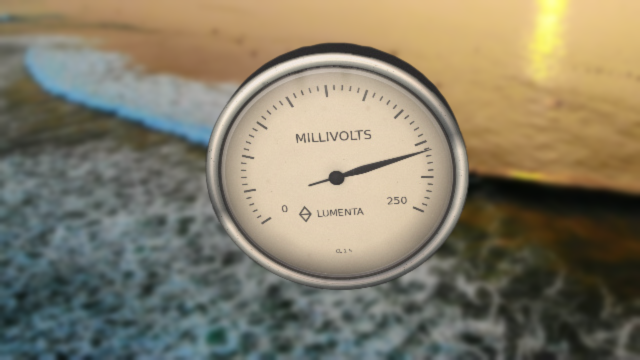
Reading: 205; mV
